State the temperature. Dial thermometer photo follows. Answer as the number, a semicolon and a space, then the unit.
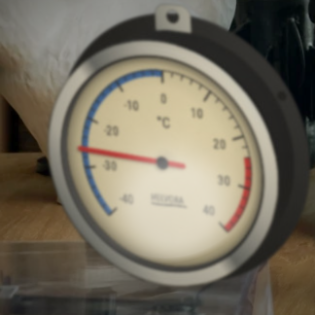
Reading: -26; °C
